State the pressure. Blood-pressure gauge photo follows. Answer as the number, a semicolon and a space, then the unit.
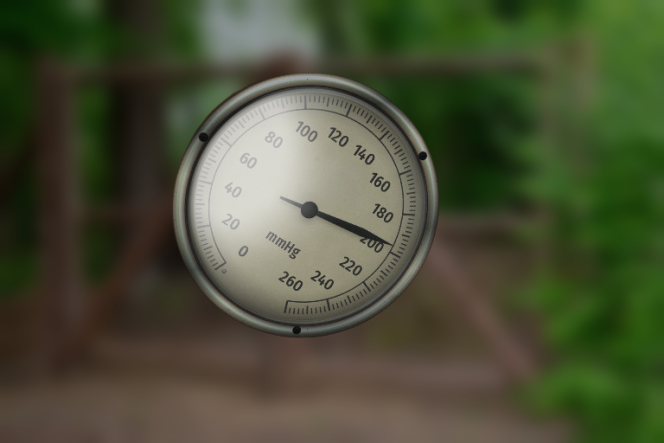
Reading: 196; mmHg
